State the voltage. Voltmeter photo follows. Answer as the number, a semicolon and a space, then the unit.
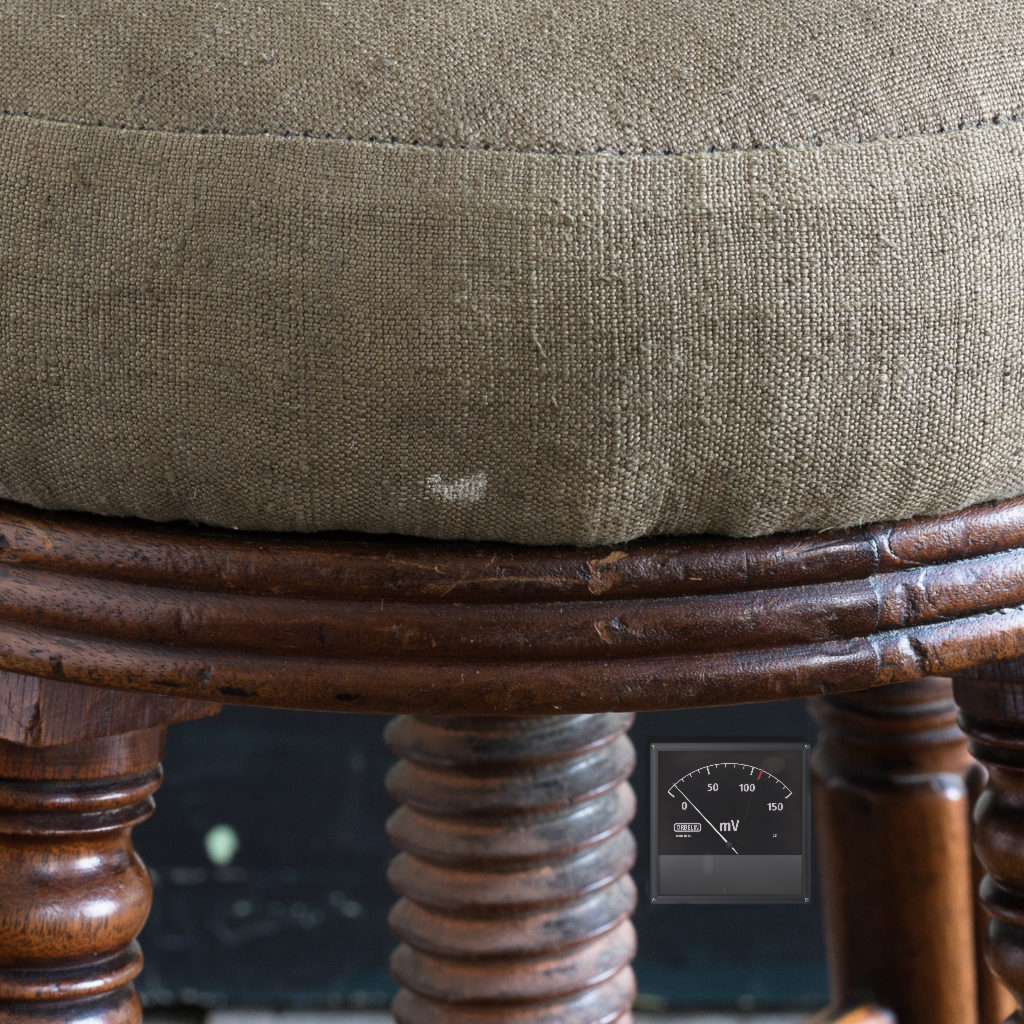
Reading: 10; mV
